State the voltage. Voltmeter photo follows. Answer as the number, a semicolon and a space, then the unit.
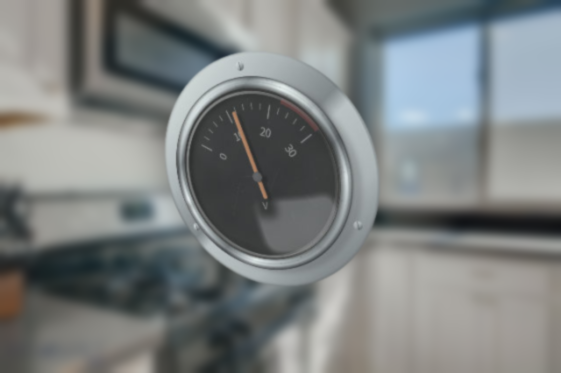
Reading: 12; V
